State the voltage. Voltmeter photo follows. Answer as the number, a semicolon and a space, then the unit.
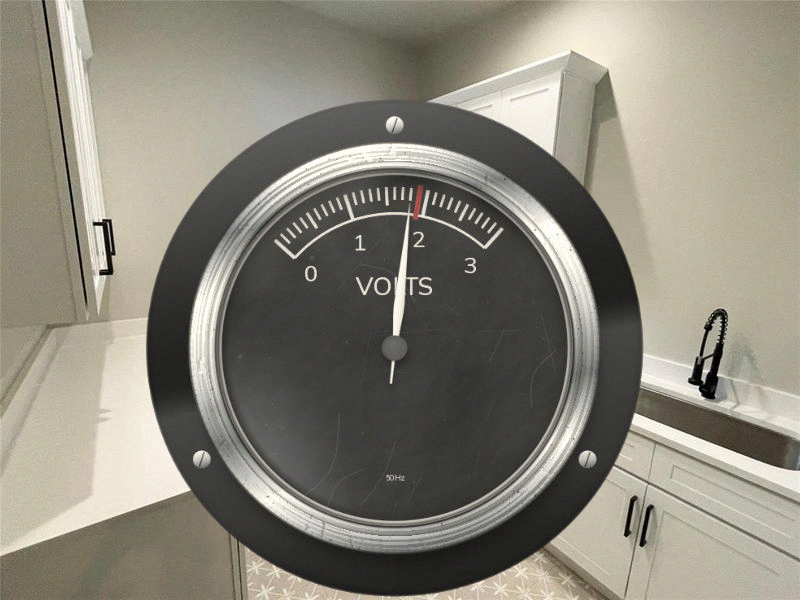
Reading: 1.8; V
